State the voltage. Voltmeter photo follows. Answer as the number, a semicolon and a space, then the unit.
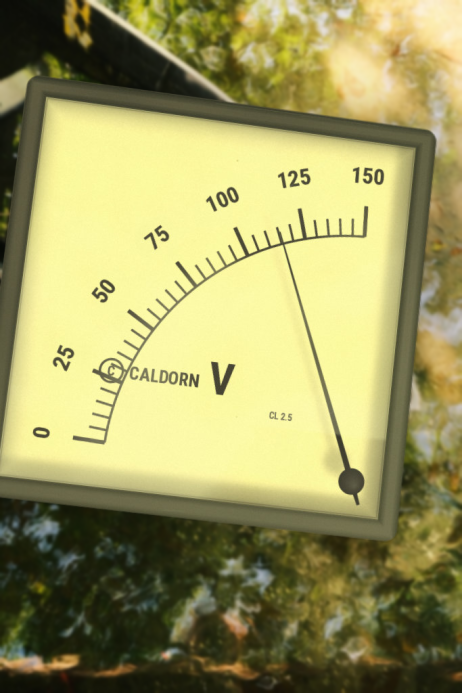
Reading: 115; V
